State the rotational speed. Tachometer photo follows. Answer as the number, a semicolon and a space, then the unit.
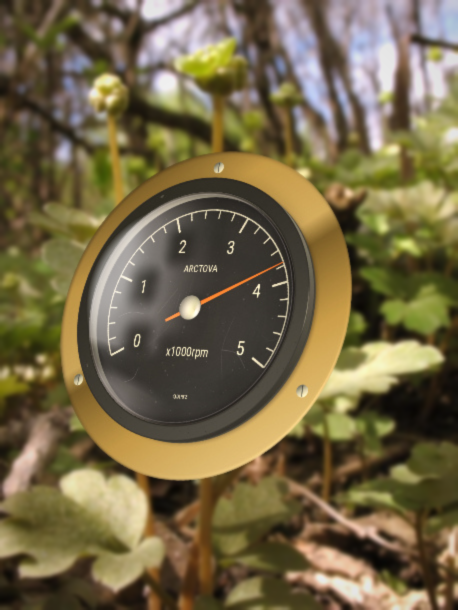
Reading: 3800; rpm
